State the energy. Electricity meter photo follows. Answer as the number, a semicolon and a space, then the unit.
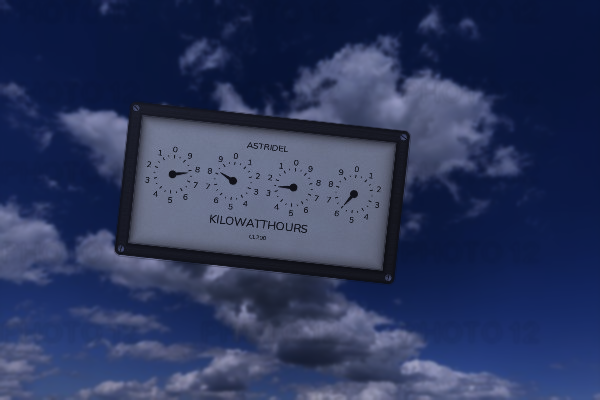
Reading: 7826; kWh
